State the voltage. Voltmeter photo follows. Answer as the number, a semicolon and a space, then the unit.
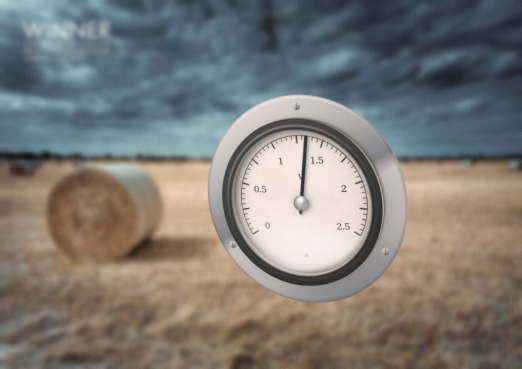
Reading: 1.35; V
